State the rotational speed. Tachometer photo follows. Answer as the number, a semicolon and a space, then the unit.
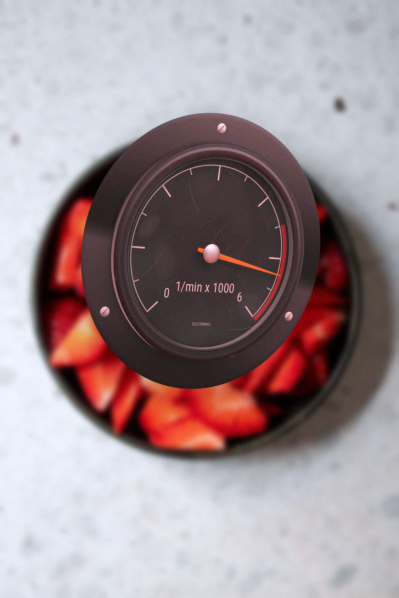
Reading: 5250; rpm
